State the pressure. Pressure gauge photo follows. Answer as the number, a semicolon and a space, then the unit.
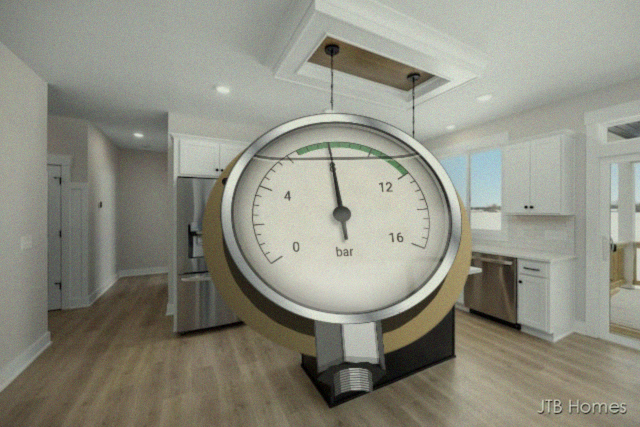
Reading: 8; bar
